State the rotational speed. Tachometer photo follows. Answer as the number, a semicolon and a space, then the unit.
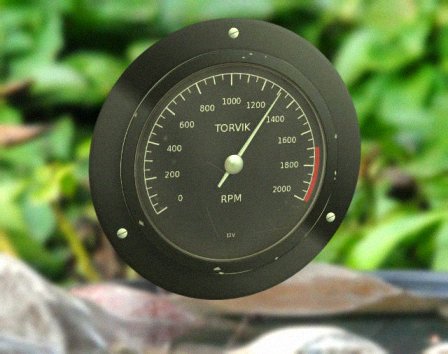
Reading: 1300; rpm
